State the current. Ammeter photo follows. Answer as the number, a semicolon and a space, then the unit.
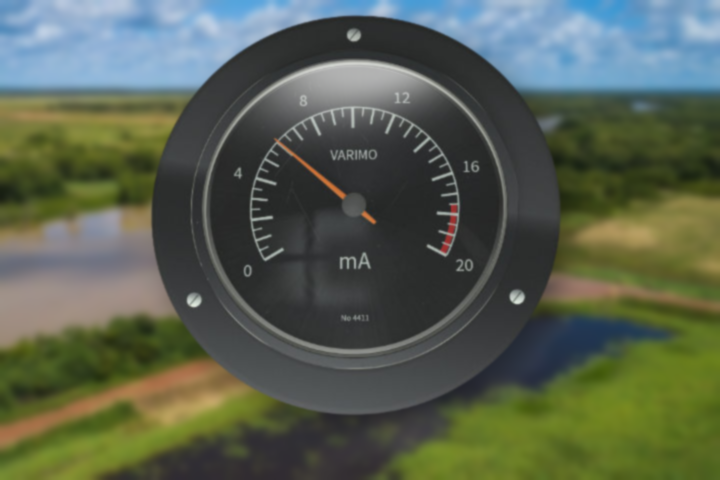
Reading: 6; mA
